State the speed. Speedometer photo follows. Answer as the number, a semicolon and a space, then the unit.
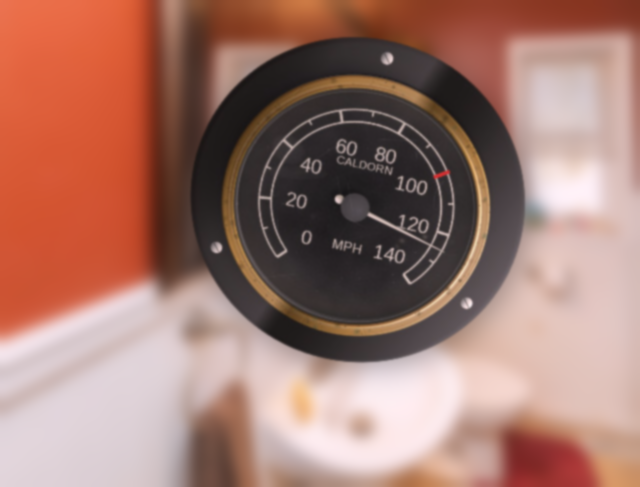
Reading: 125; mph
